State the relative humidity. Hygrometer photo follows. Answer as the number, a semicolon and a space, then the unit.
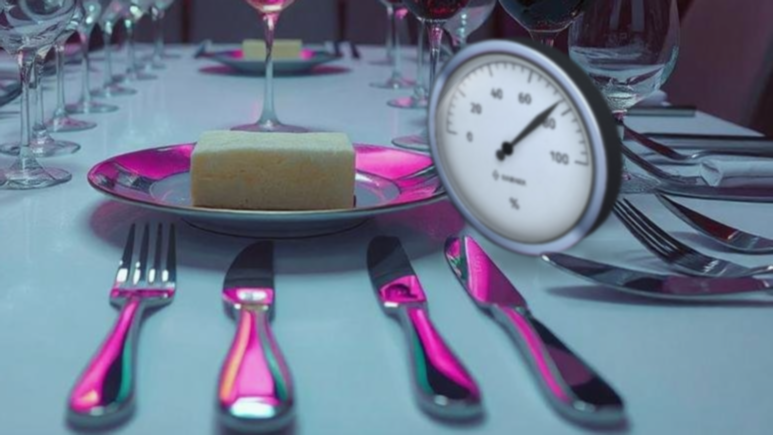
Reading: 76; %
